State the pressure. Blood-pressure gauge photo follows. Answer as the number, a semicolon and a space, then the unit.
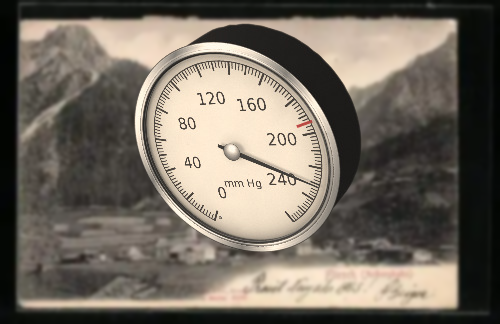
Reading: 230; mmHg
